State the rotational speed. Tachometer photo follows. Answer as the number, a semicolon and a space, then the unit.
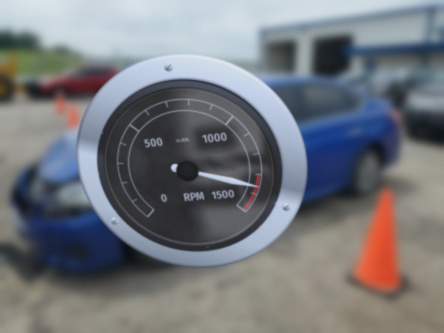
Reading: 1350; rpm
